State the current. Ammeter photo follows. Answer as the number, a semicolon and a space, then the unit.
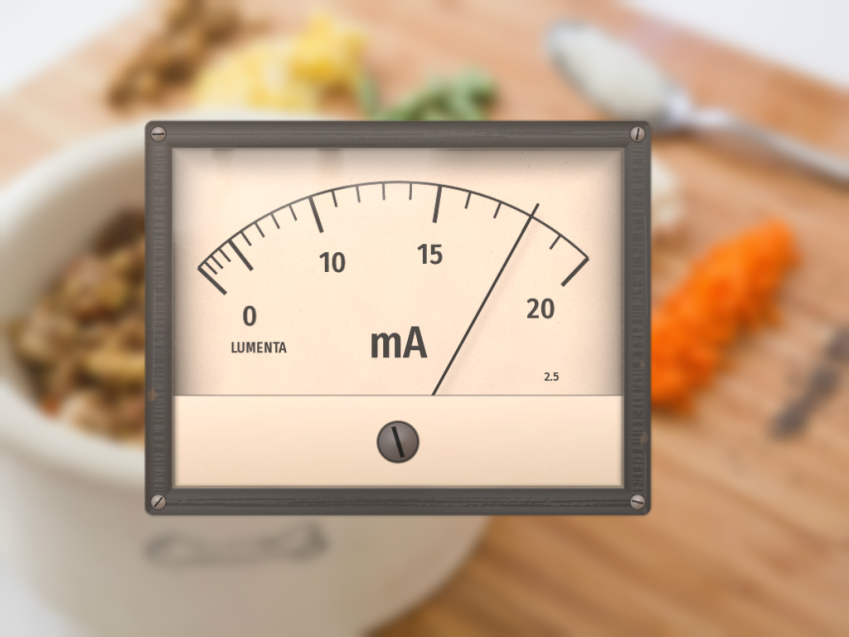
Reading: 18; mA
